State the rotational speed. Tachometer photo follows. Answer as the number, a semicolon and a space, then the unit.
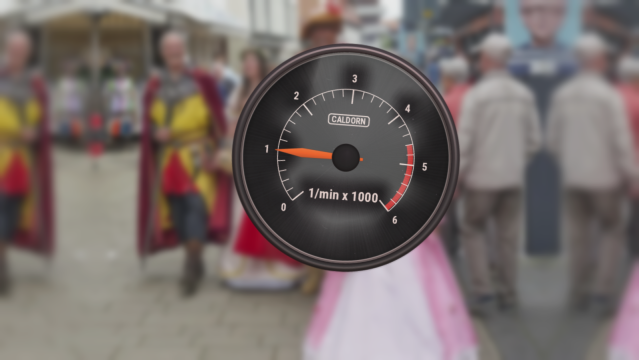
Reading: 1000; rpm
